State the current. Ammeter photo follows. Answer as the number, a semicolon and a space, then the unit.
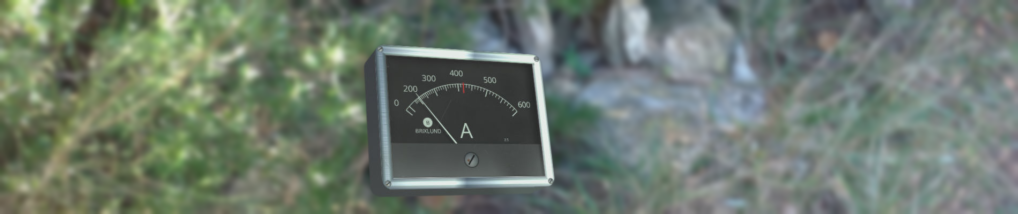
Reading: 200; A
